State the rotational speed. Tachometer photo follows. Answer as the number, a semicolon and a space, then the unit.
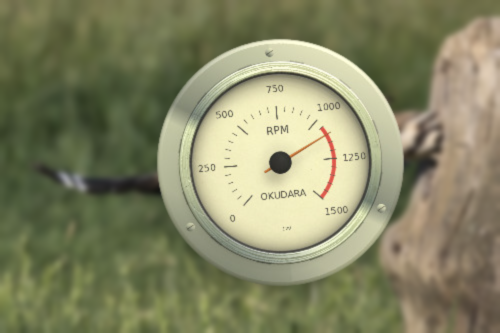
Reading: 1100; rpm
